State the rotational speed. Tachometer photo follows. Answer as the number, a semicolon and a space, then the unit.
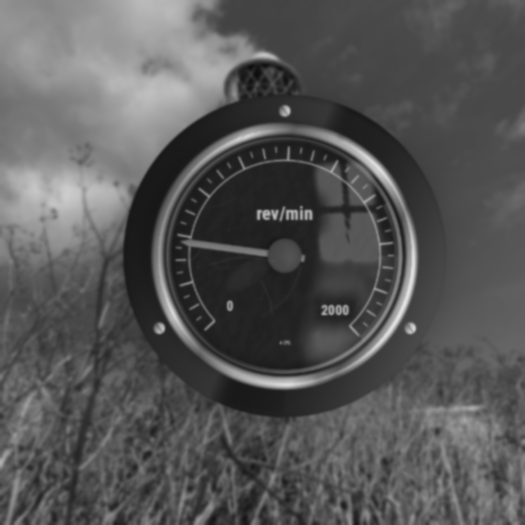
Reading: 375; rpm
